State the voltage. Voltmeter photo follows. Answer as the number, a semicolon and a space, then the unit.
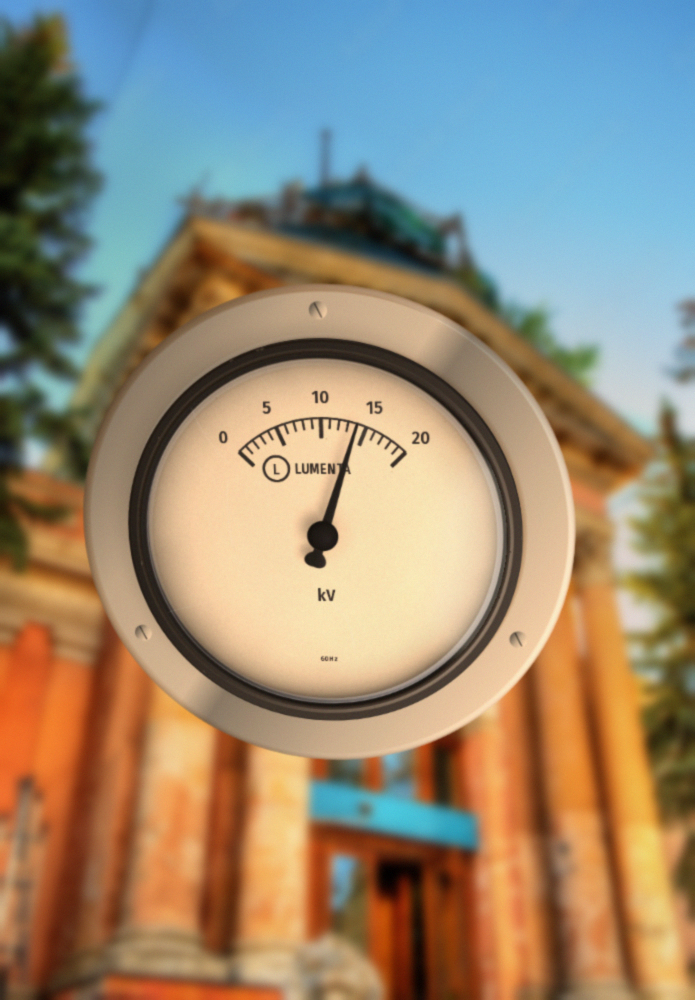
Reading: 14; kV
